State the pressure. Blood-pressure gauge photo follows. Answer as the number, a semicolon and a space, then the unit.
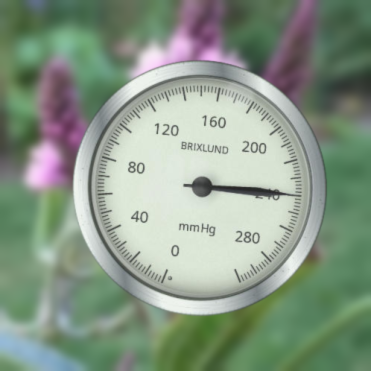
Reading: 240; mmHg
